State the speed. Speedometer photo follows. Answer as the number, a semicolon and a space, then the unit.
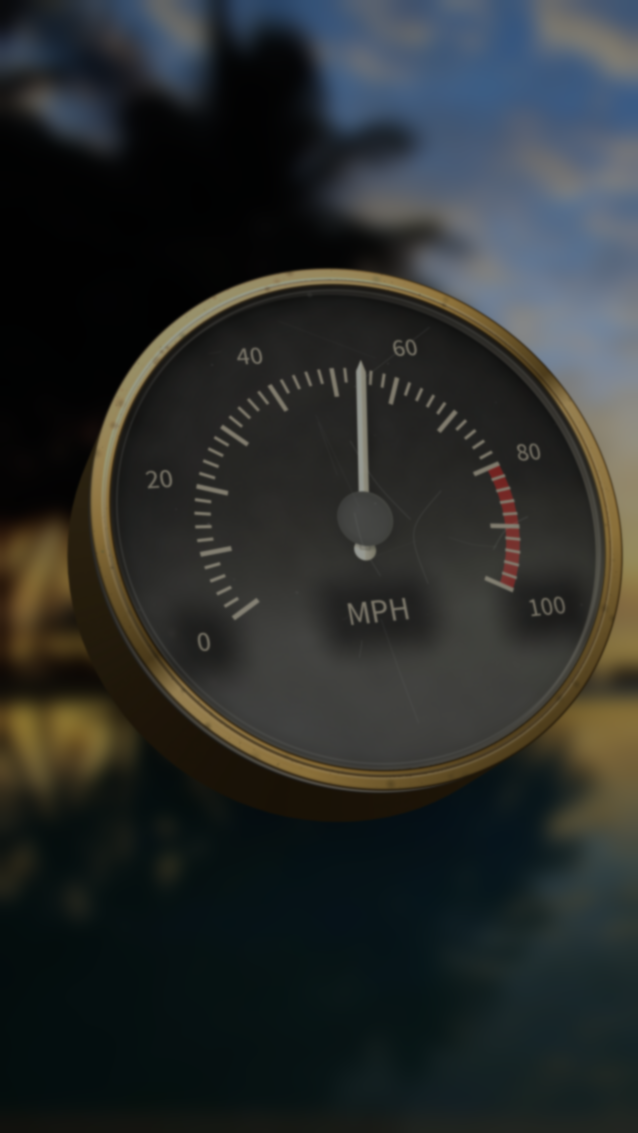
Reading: 54; mph
